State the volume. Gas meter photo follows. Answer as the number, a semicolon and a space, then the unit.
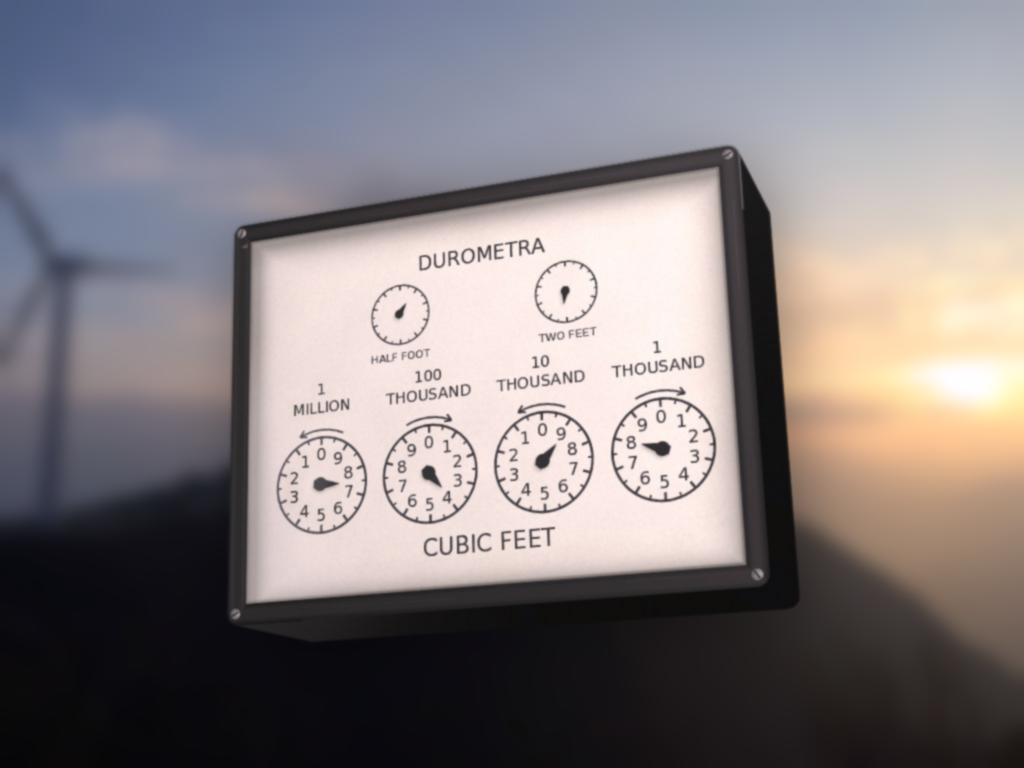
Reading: 738800; ft³
